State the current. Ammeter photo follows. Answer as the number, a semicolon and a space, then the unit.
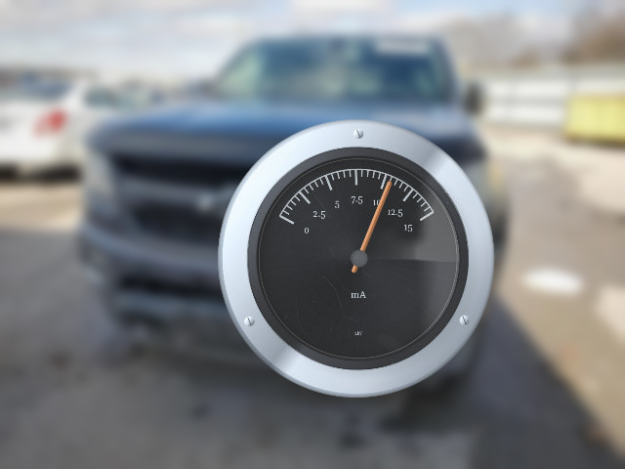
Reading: 10.5; mA
